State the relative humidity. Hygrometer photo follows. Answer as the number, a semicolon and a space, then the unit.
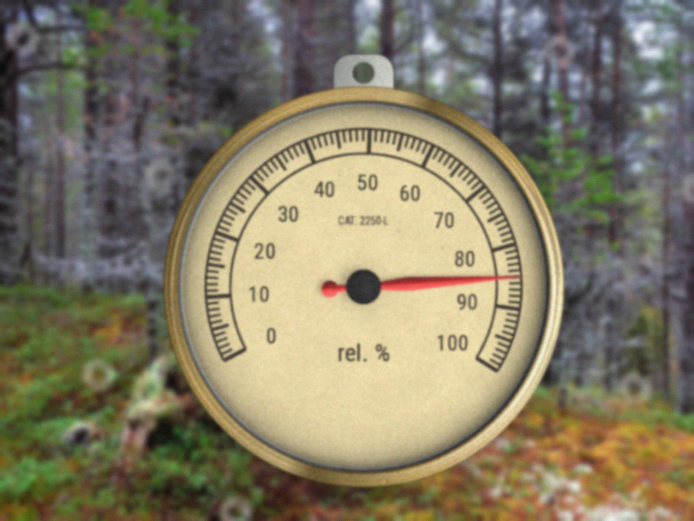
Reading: 85; %
